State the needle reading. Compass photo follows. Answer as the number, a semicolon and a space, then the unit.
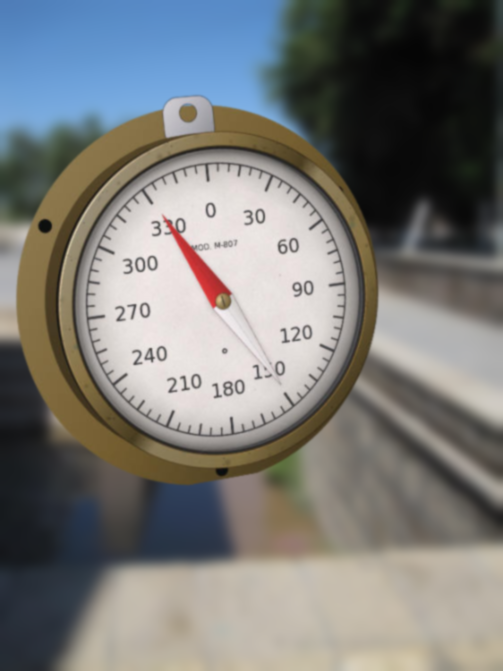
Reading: 330; °
